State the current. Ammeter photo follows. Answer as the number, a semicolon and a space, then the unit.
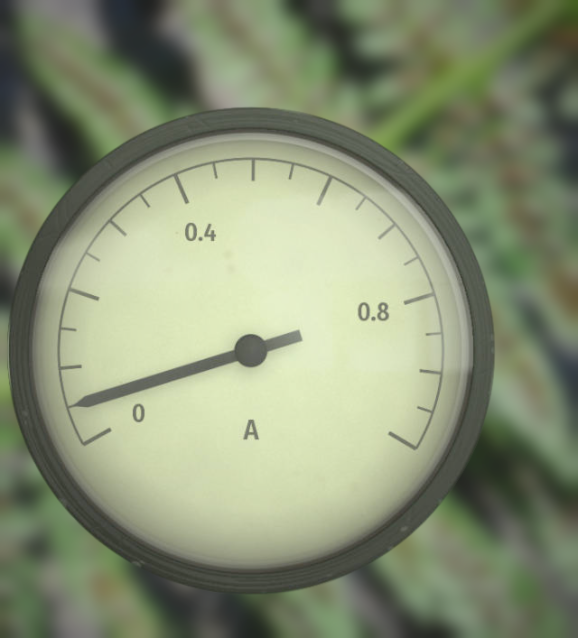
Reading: 0.05; A
